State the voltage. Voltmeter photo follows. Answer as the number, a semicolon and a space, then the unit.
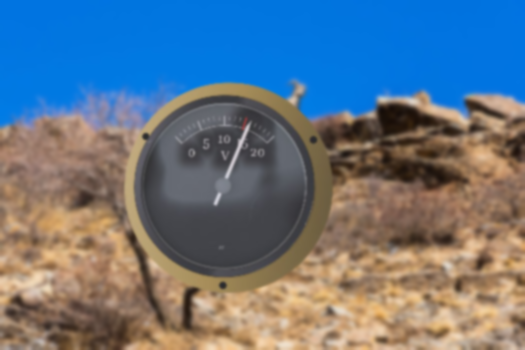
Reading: 15; V
